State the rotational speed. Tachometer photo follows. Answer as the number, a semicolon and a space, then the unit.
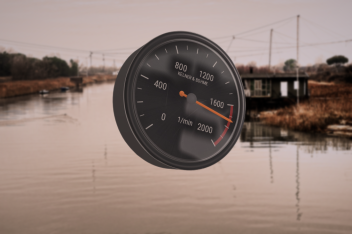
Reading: 1750; rpm
